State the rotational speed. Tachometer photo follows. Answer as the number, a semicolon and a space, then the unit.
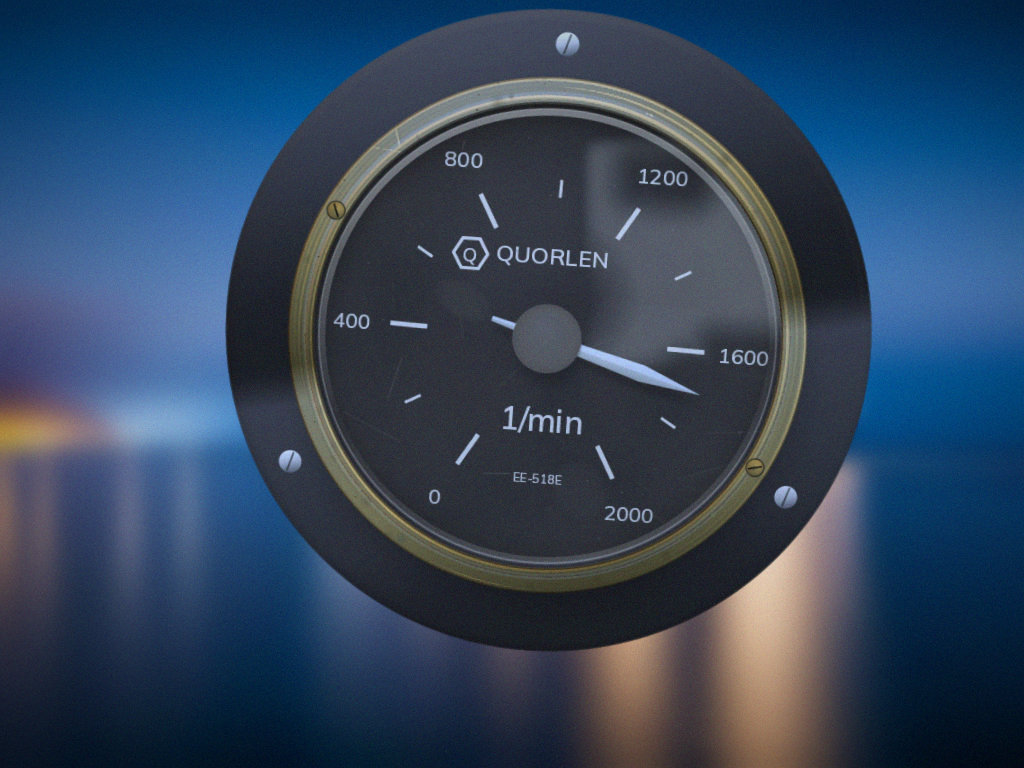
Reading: 1700; rpm
